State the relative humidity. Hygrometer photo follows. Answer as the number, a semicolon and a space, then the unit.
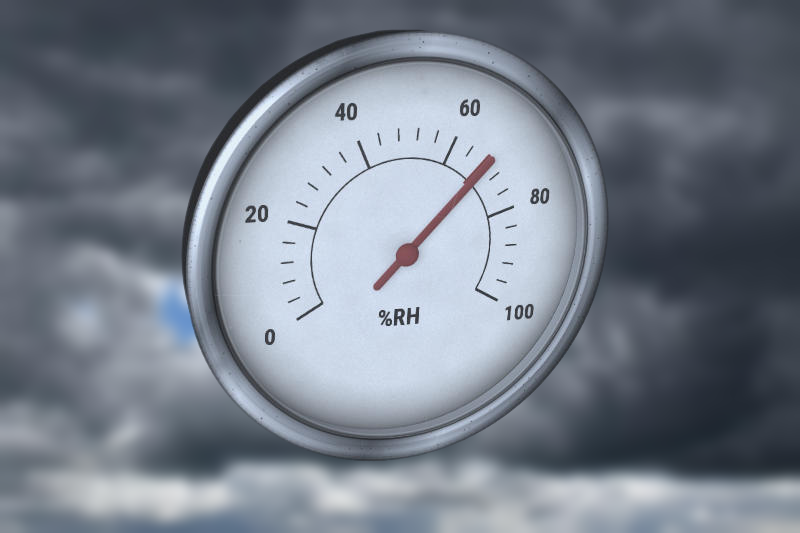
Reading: 68; %
